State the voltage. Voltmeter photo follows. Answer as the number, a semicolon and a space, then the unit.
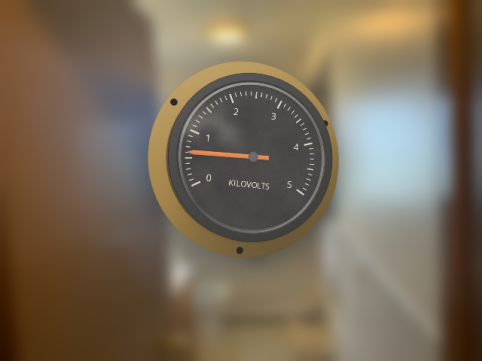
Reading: 0.6; kV
